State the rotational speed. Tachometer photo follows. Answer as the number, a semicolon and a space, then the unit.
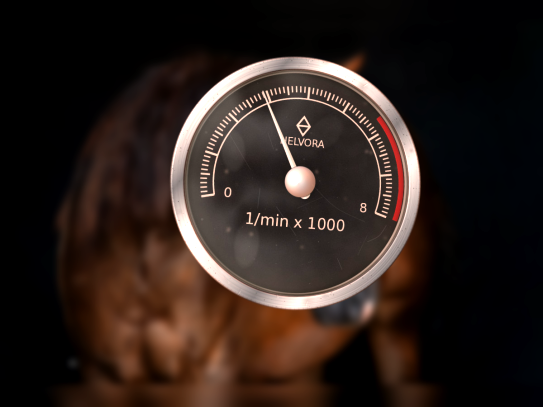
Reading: 2900; rpm
